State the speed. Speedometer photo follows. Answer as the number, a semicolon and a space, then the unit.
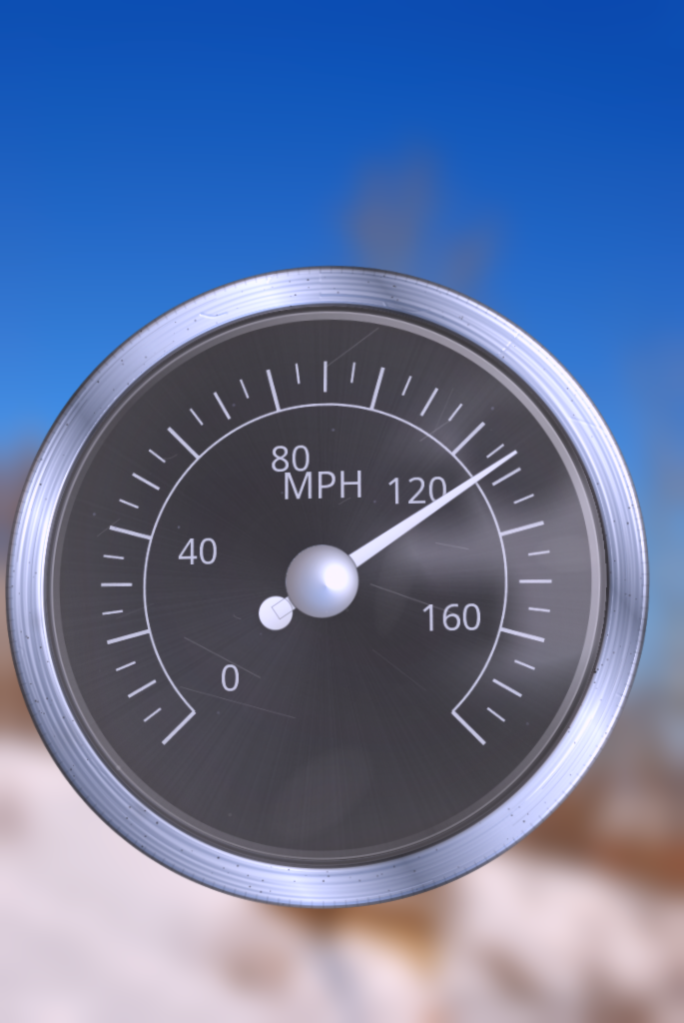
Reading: 127.5; mph
